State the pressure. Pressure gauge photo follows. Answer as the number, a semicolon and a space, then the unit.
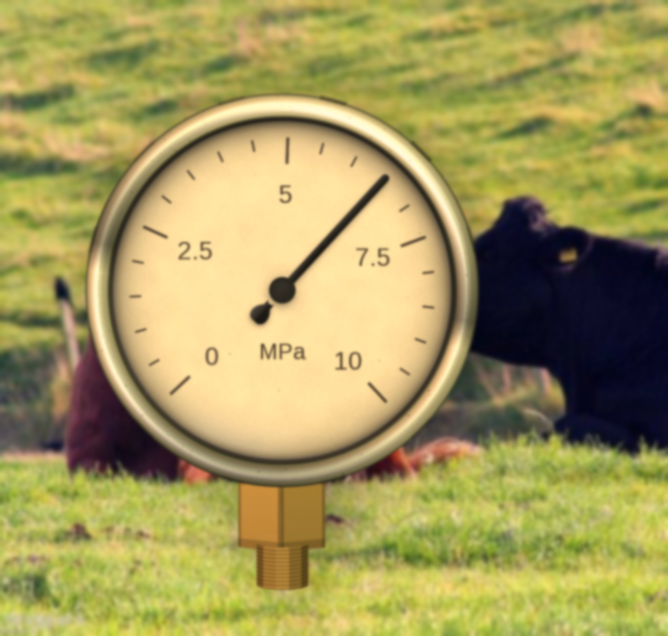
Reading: 6.5; MPa
